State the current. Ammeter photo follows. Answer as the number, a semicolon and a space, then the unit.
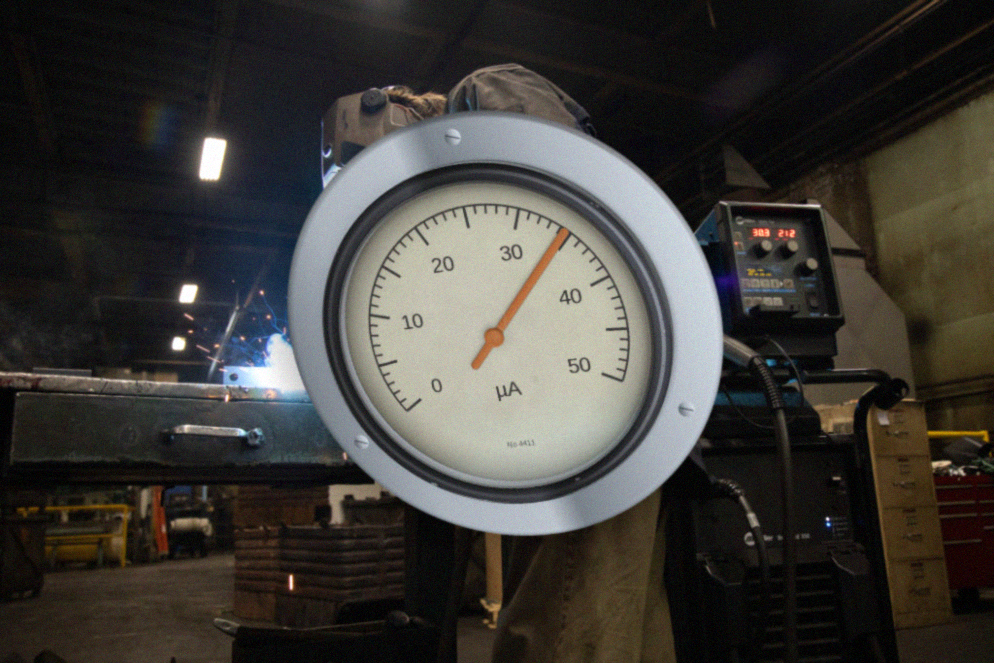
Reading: 34.5; µA
